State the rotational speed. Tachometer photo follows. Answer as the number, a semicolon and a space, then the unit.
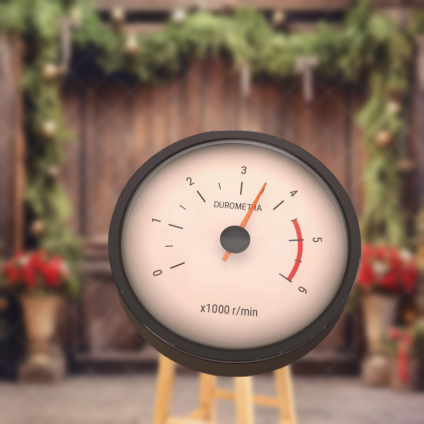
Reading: 3500; rpm
